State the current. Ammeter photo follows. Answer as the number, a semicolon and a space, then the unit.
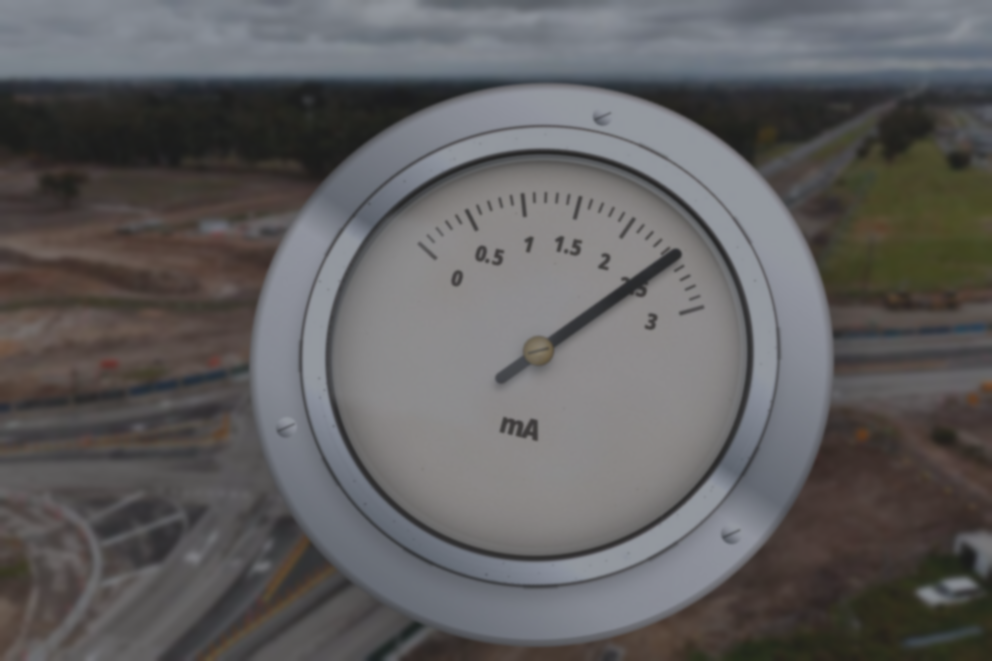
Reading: 2.5; mA
